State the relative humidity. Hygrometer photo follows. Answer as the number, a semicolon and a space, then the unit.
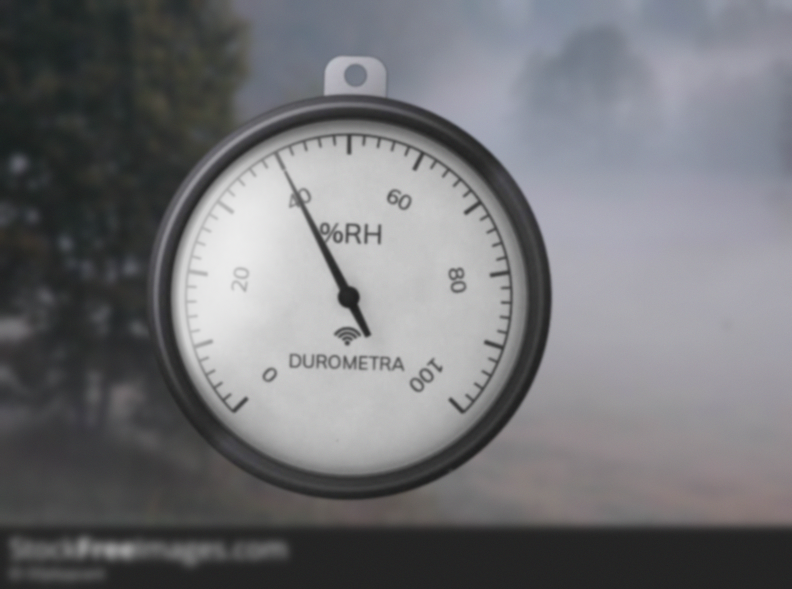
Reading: 40; %
